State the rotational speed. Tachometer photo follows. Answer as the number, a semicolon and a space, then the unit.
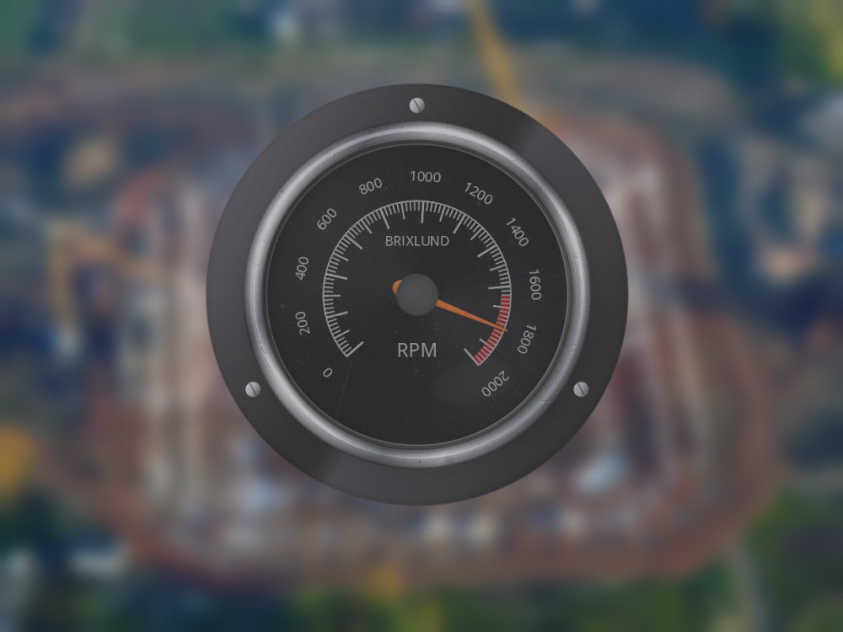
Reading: 1800; rpm
